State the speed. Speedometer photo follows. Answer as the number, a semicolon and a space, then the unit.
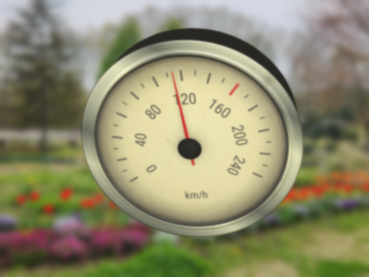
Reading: 115; km/h
